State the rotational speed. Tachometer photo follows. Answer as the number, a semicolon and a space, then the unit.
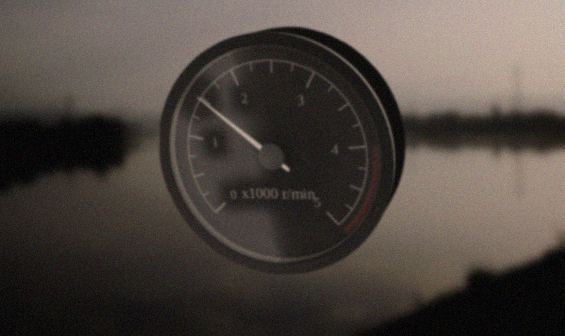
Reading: 1500; rpm
